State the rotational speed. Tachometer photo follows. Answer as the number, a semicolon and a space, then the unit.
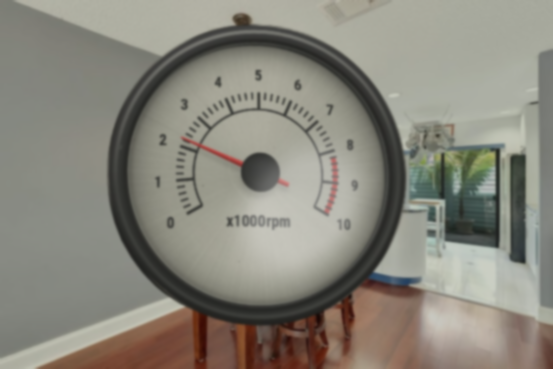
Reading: 2200; rpm
